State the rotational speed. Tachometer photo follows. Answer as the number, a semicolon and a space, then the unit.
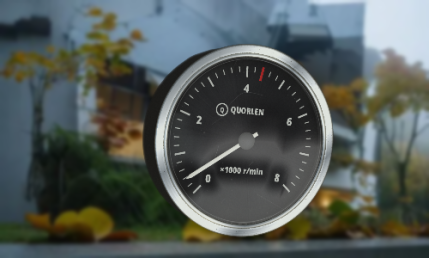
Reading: 400; rpm
